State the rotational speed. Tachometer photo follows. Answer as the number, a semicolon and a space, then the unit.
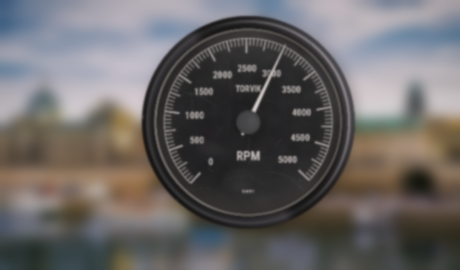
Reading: 3000; rpm
